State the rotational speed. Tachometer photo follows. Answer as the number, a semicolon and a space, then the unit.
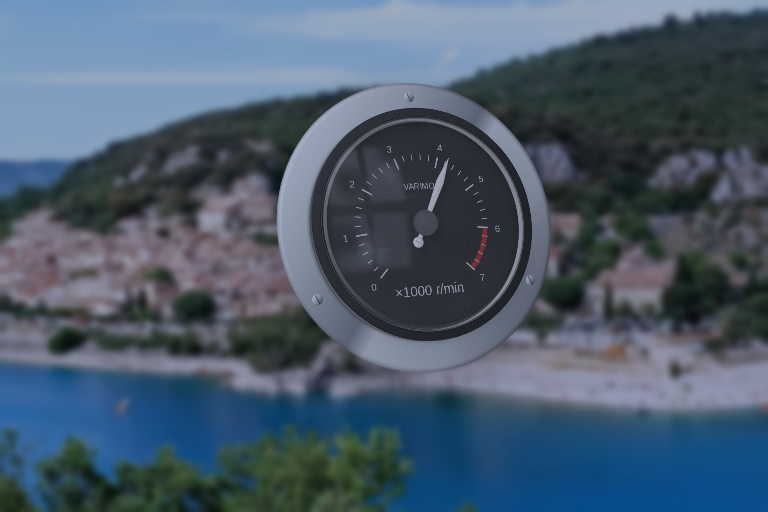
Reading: 4200; rpm
